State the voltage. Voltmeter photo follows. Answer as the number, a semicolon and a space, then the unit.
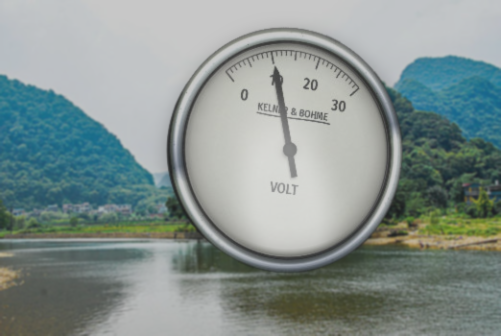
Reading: 10; V
